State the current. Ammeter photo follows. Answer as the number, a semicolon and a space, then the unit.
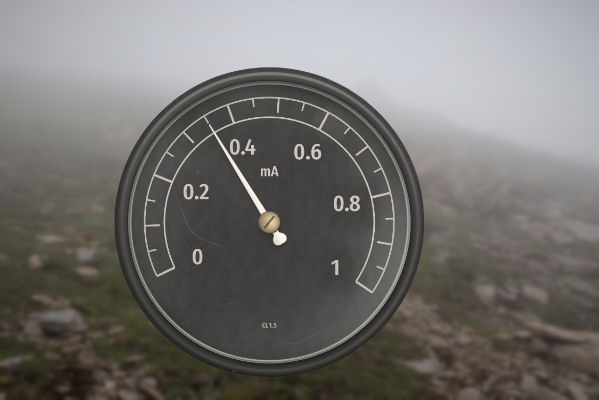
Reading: 0.35; mA
